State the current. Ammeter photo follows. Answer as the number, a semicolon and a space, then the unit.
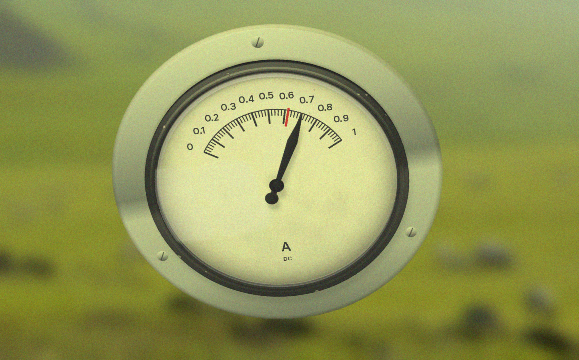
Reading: 0.7; A
